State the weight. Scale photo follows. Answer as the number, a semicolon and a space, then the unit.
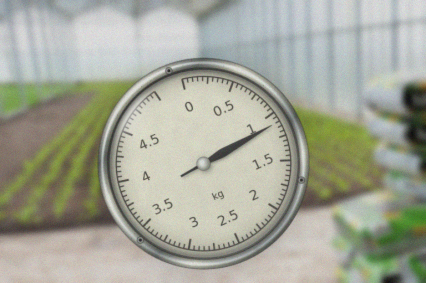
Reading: 1.1; kg
